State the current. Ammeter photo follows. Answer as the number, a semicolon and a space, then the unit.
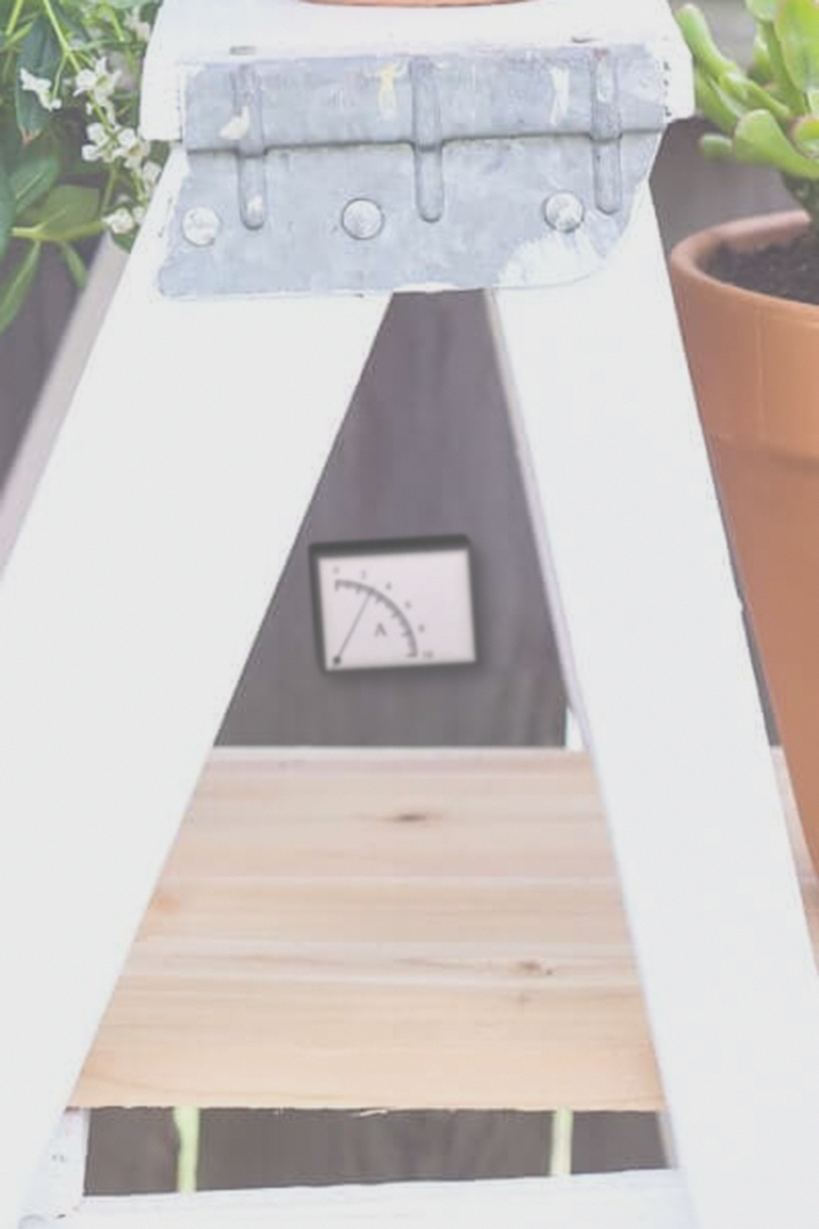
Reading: 3; A
